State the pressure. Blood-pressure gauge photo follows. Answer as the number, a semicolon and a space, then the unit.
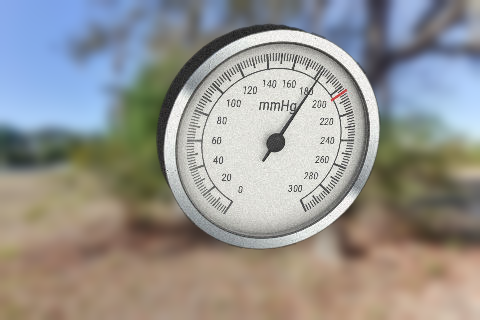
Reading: 180; mmHg
